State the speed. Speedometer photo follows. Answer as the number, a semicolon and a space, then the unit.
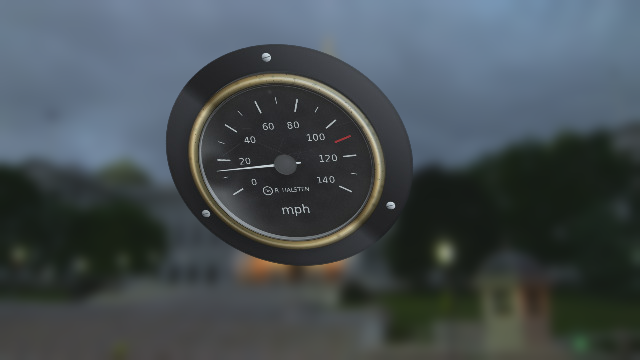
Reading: 15; mph
